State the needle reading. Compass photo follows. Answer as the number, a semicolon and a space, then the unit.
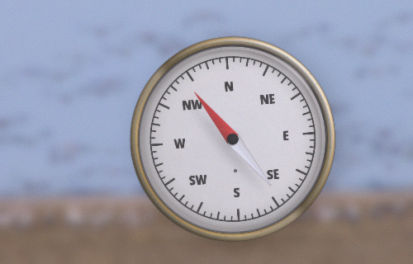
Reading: 325; °
